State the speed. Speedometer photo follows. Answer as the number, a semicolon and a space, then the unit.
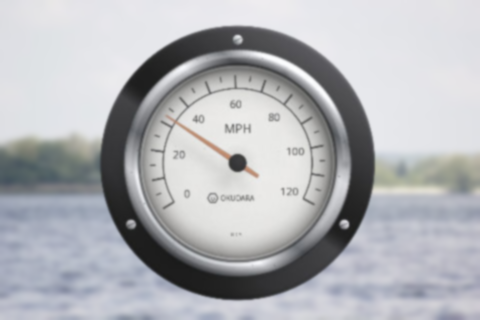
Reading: 32.5; mph
